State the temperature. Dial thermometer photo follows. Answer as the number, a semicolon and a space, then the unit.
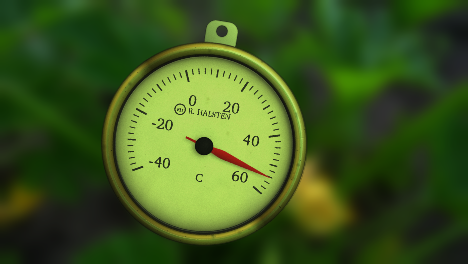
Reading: 54; °C
